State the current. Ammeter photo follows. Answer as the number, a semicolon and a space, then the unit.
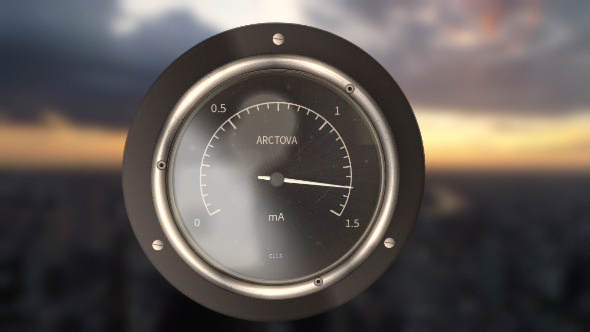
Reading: 1.35; mA
